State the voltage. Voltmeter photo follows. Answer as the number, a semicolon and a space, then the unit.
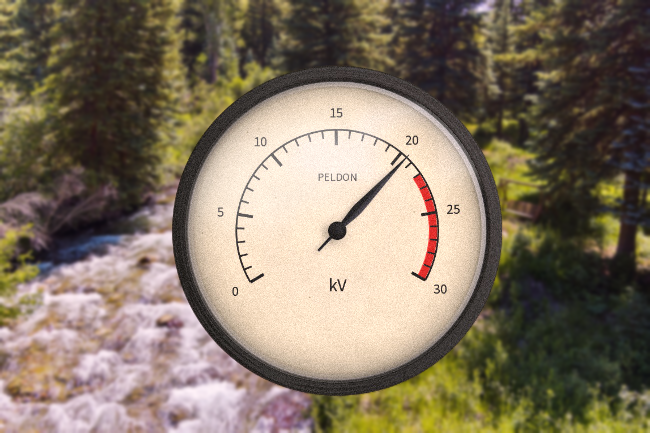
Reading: 20.5; kV
